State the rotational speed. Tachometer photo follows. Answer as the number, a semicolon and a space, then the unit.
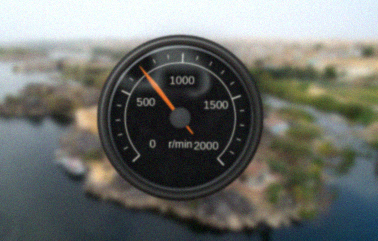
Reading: 700; rpm
